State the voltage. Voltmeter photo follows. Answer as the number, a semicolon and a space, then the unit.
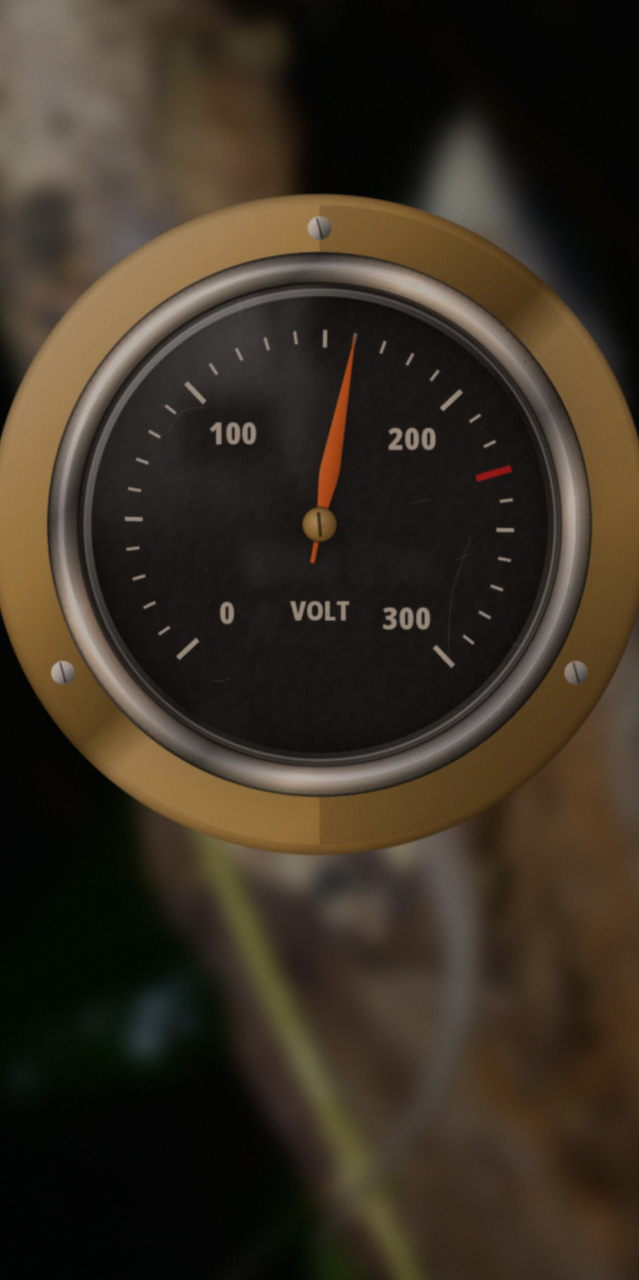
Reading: 160; V
